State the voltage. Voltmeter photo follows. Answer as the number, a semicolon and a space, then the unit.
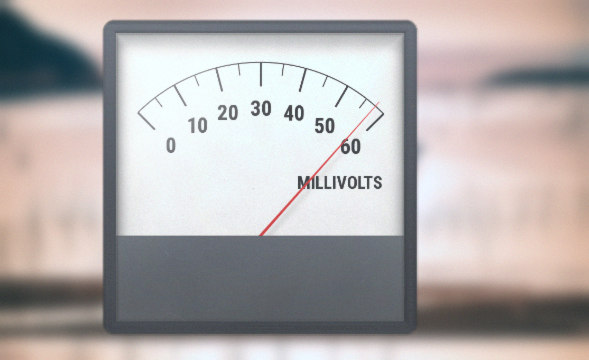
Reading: 57.5; mV
